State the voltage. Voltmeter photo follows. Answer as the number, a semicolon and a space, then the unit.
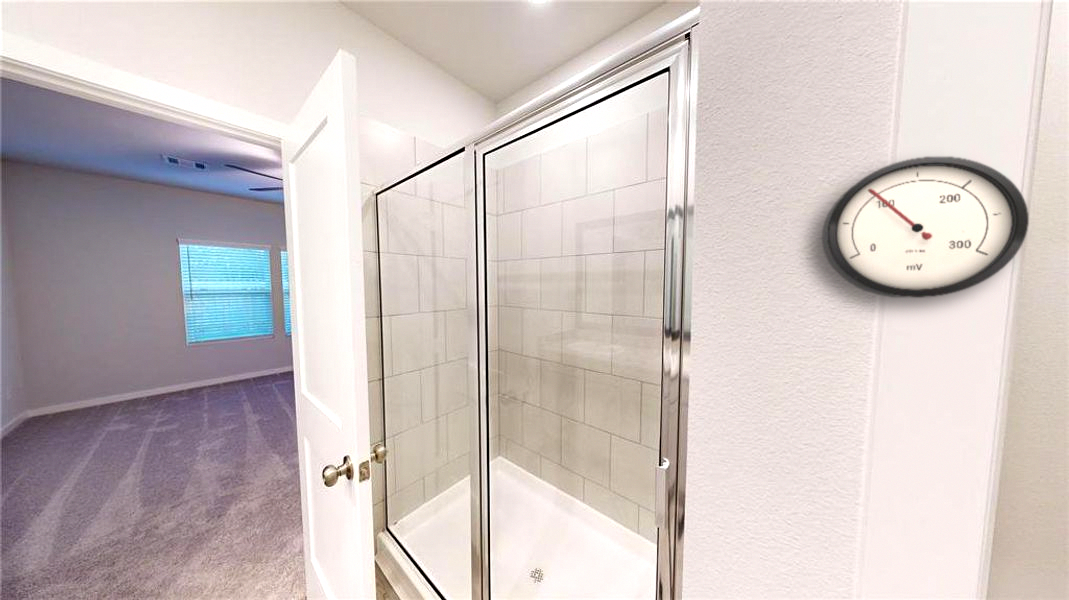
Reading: 100; mV
